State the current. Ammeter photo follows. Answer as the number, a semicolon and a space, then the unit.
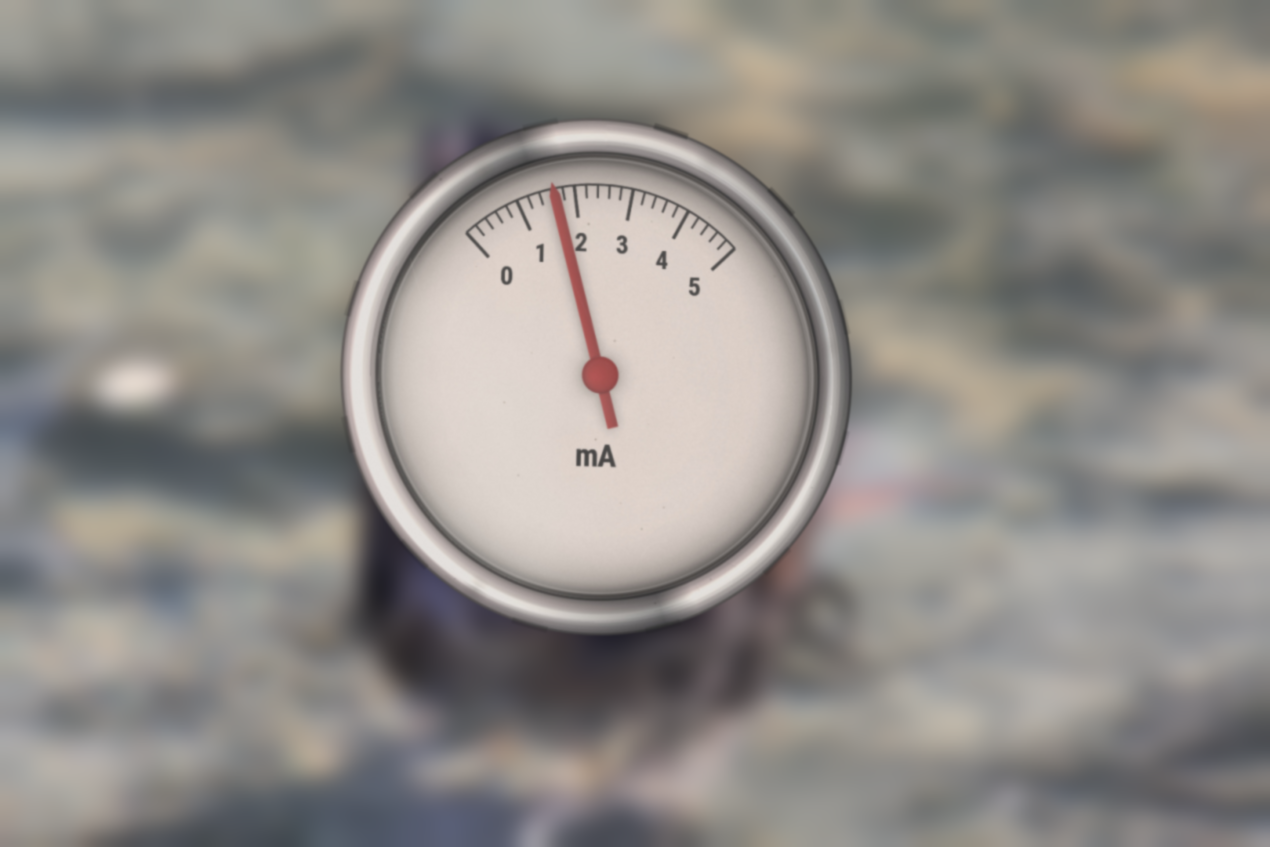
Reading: 1.6; mA
